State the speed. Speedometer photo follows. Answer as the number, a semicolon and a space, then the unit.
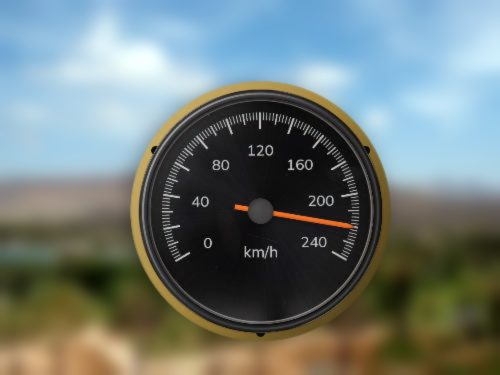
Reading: 220; km/h
